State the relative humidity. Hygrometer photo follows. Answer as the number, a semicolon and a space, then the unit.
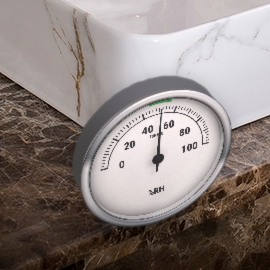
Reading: 50; %
